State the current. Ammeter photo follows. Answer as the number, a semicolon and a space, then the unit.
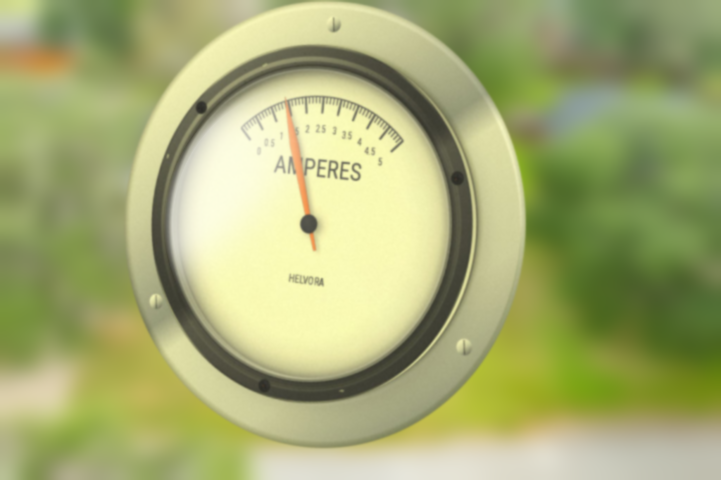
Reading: 1.5; A
